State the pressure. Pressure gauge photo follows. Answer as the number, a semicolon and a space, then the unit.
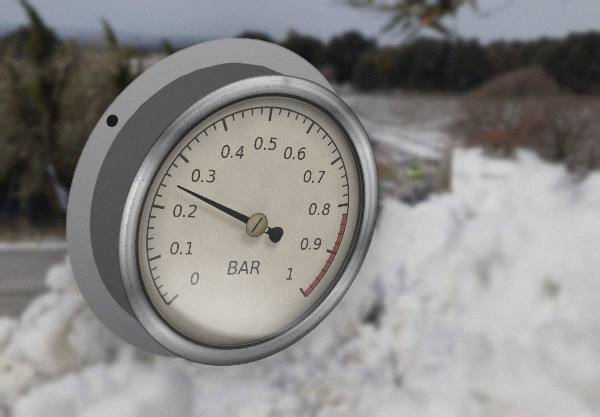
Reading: 0.25; bar
